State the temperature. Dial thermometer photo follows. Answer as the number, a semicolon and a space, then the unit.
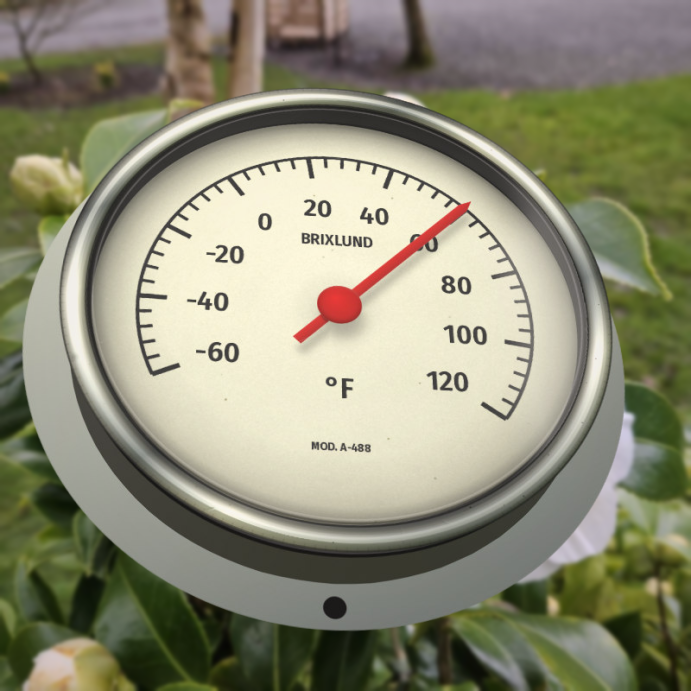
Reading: 60; °F
